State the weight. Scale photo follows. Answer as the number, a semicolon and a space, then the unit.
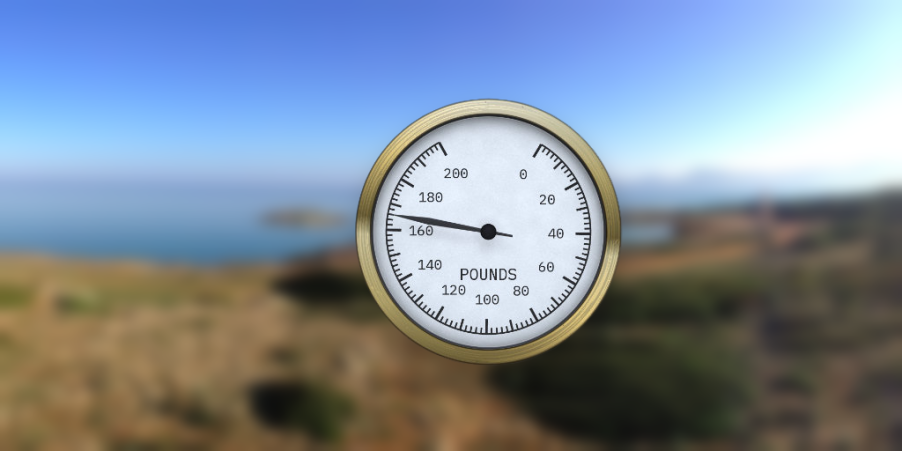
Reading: 166; lb
